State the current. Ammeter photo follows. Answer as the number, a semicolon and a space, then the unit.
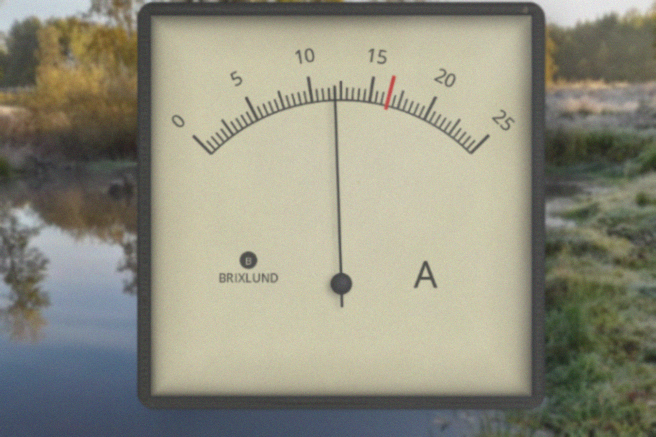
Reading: 12; A
